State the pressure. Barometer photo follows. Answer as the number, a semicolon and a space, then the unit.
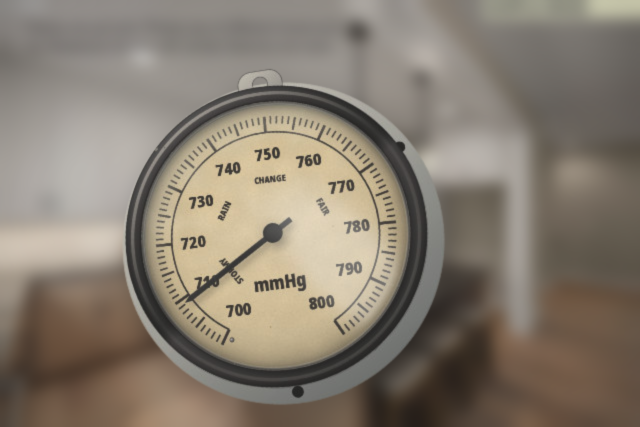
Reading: 709; mmHg
